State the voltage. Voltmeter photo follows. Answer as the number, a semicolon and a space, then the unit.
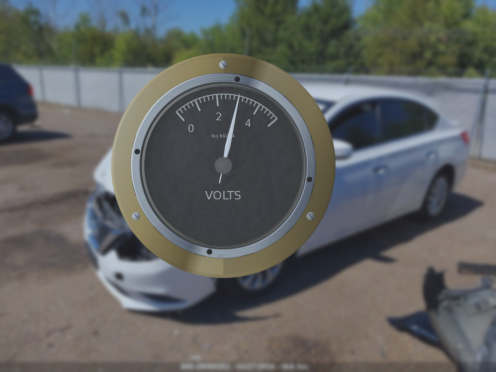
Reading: 3; V
